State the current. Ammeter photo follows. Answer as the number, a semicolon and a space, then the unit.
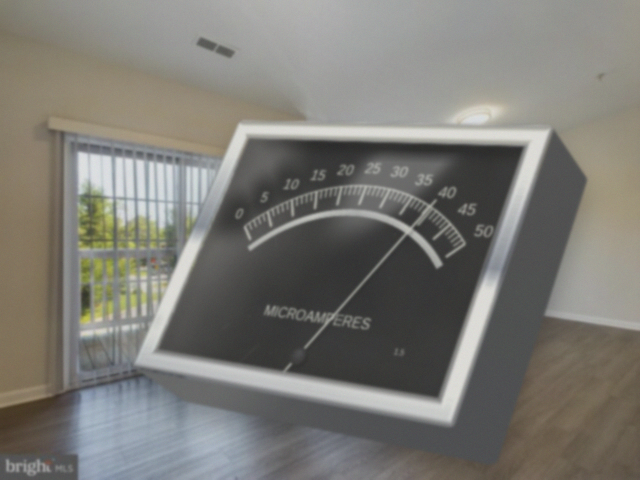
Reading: 40; µA
